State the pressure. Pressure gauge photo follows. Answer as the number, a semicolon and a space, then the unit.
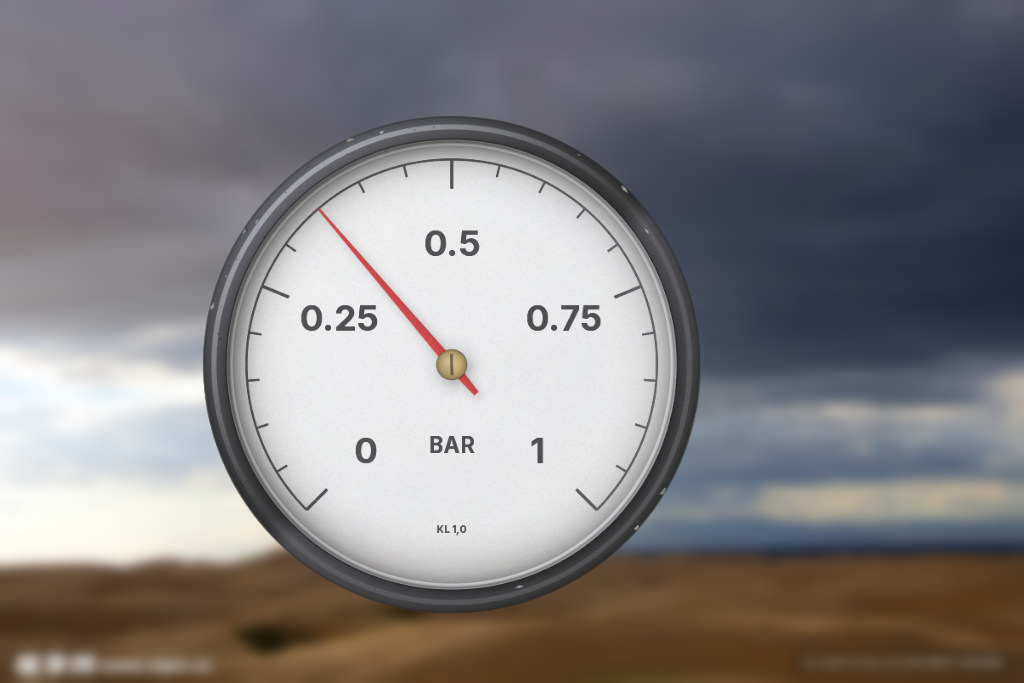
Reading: 0.35; bar
